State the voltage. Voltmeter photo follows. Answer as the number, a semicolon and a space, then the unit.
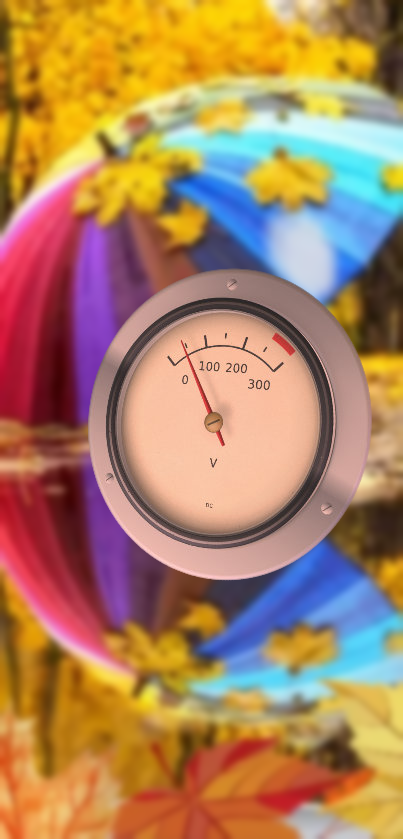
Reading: 50; V
